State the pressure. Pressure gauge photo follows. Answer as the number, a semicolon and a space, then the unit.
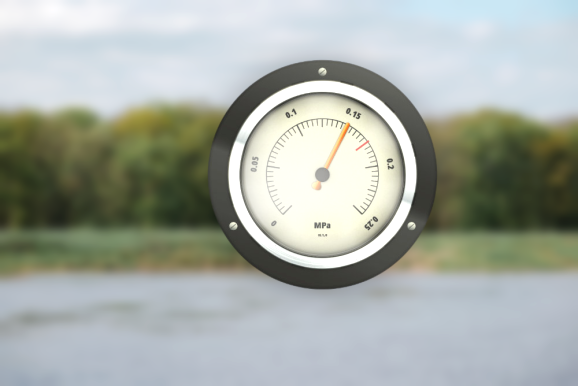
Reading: 0.15; MPa
